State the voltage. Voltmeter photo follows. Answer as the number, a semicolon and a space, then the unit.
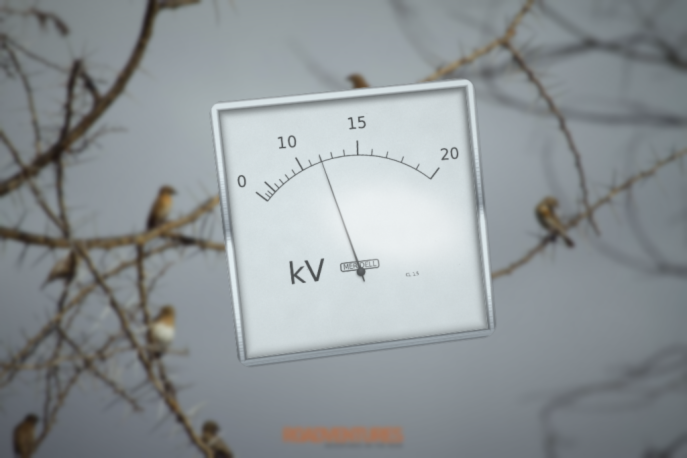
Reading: 12; kV
